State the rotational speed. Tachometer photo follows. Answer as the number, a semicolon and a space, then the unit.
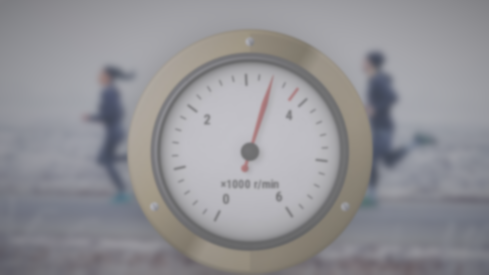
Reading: 3400; rpm
